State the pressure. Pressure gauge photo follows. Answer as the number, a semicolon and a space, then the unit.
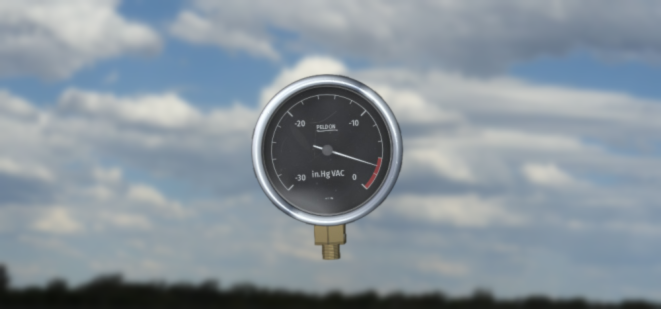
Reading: -3; inHg
